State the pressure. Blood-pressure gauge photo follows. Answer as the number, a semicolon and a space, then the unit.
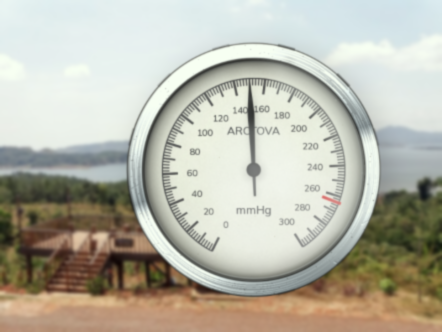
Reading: 150; mmHg
